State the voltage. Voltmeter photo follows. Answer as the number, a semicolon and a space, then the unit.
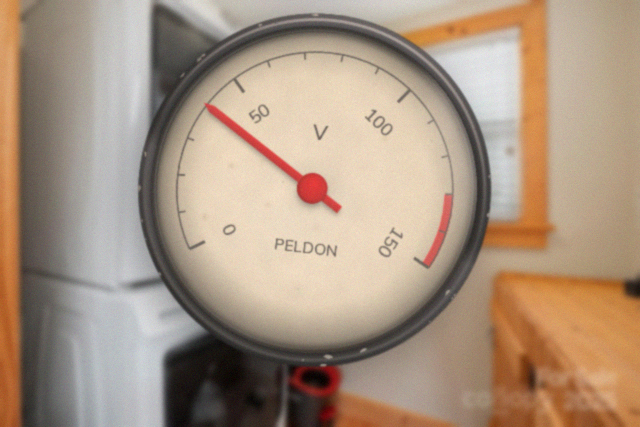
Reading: 40; V
